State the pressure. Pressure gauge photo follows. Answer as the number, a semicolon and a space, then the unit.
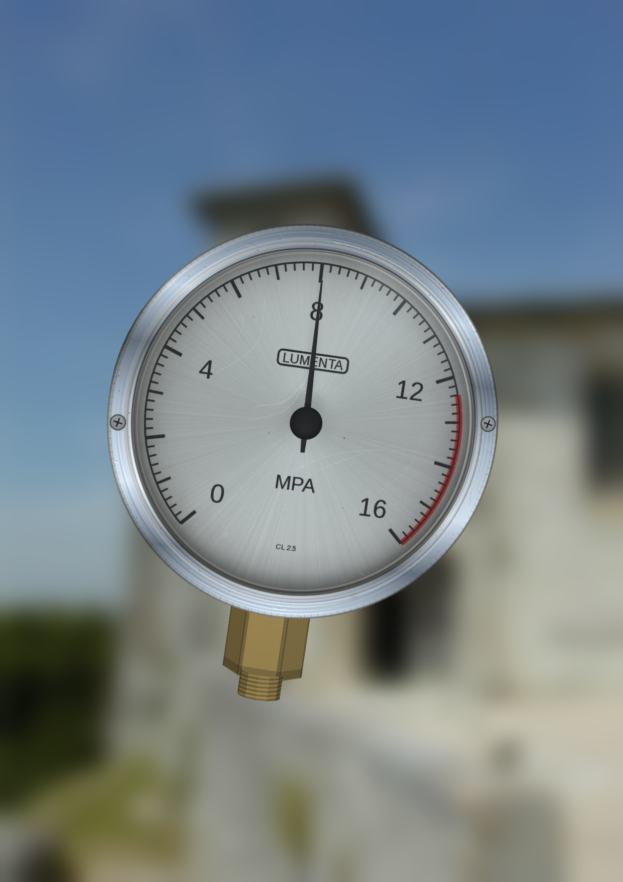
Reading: 8; MPa
